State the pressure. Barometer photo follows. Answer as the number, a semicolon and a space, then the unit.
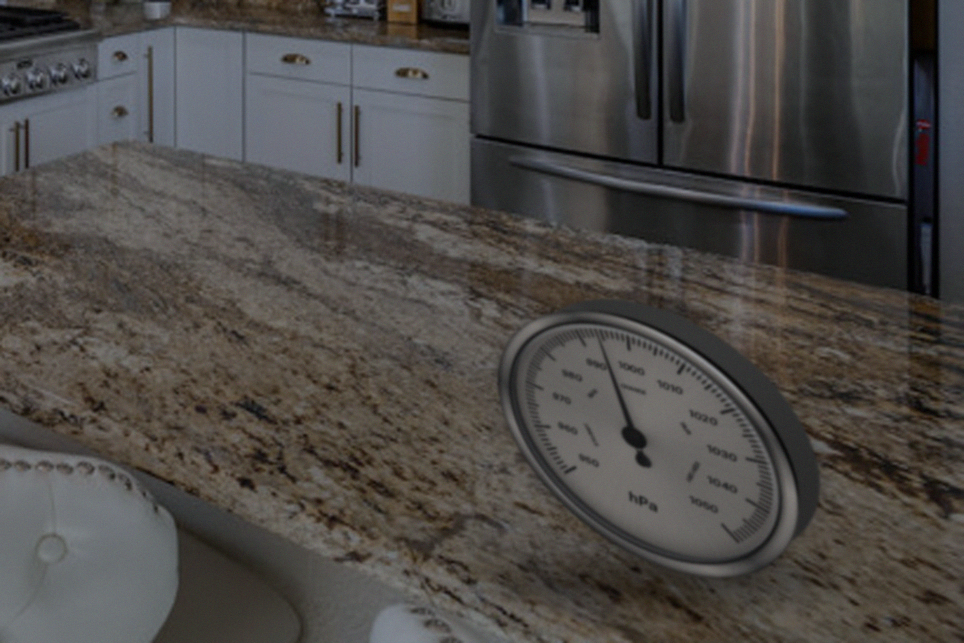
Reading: 995; hPa
